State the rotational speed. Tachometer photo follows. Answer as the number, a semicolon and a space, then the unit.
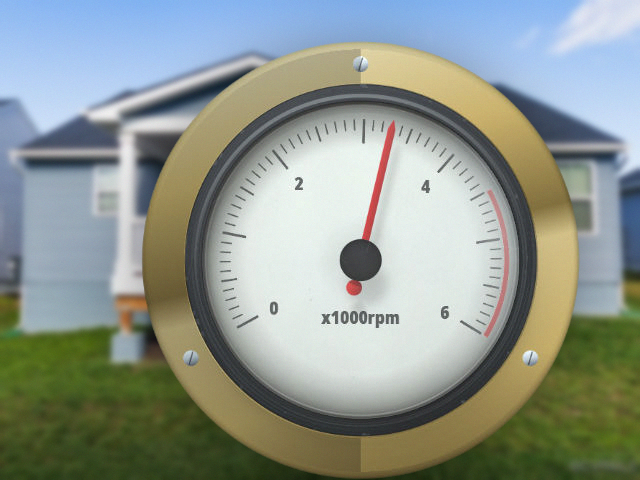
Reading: 3300; rpm
